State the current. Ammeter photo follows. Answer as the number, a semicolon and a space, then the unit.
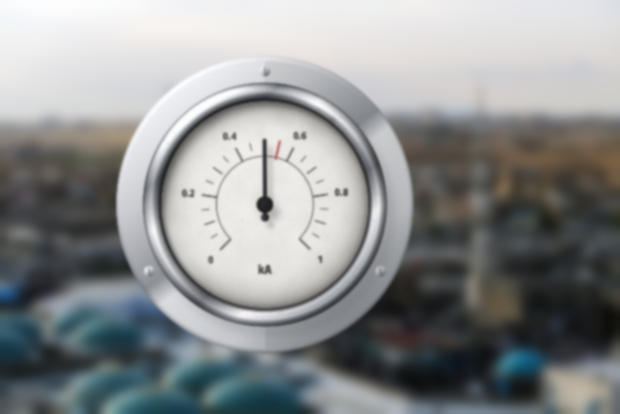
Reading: 0.5; kA
